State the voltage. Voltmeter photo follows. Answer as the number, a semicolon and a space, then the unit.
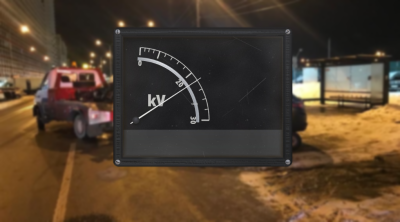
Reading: 22; kV
